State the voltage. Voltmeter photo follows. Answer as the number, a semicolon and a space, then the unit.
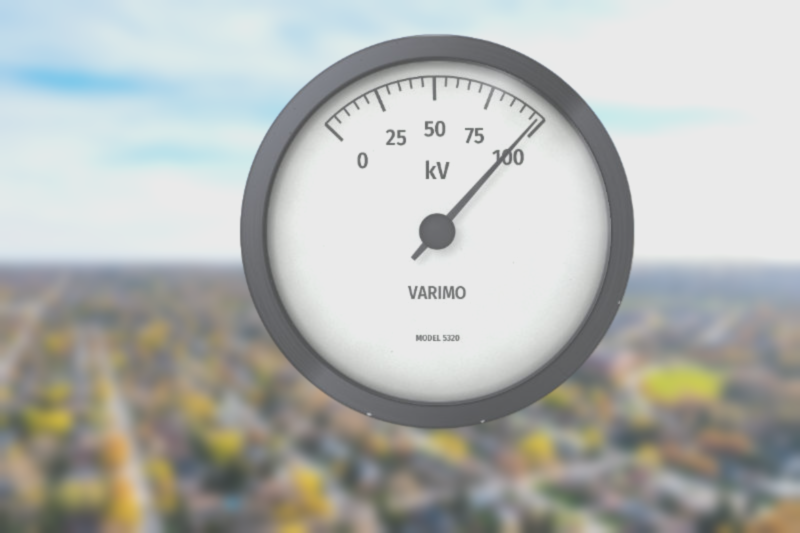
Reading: 97.5; kV
